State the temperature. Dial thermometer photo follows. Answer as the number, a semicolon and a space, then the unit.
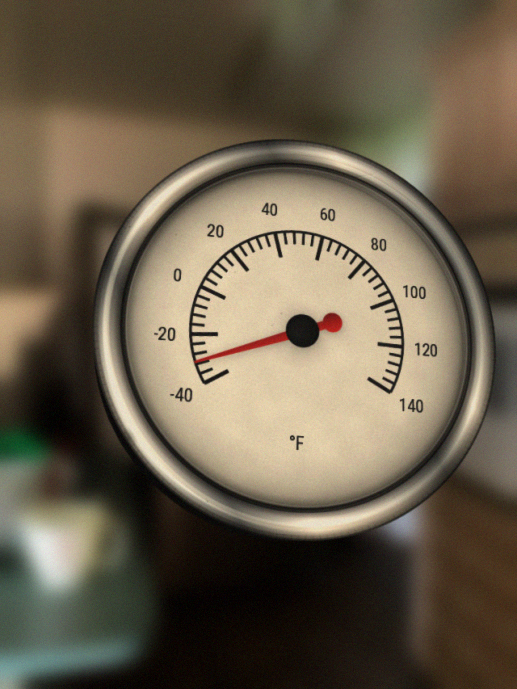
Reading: -32; °F
